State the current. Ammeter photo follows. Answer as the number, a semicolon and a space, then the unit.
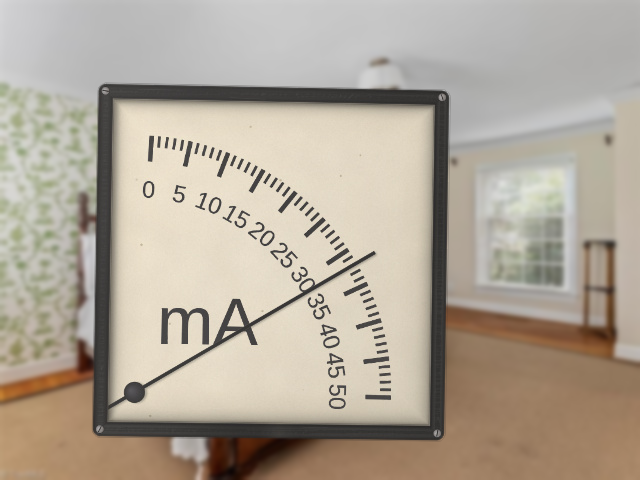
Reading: 32; mA
